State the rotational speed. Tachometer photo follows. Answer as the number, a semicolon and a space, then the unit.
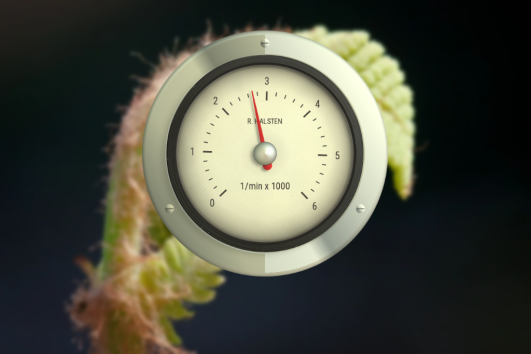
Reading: 2700; rpm
